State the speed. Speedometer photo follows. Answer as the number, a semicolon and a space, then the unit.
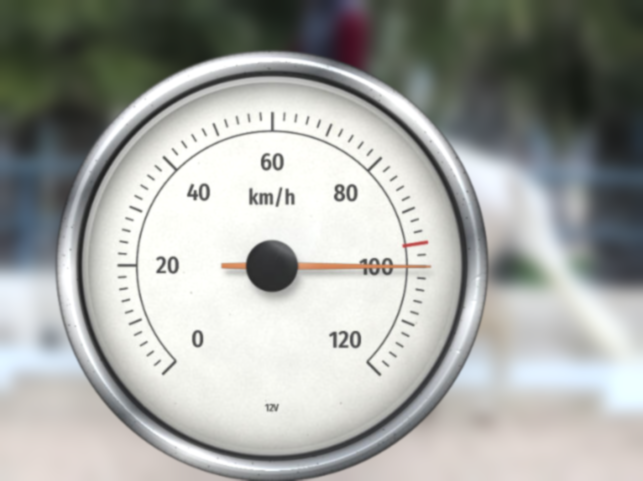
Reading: 100; km/h
